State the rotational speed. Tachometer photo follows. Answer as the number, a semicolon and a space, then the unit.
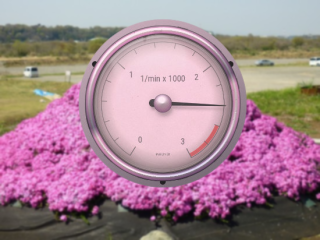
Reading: 2400; rpm
